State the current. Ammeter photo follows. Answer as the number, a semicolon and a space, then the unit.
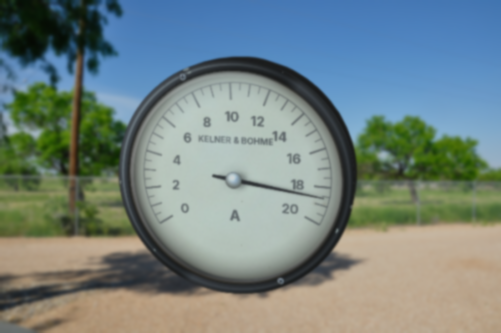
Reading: 18.5; A
